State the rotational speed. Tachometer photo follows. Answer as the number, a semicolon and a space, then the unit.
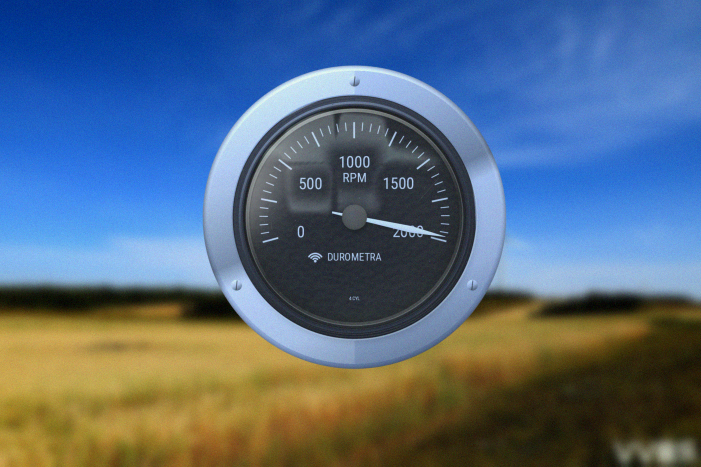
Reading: 1975; rpm
